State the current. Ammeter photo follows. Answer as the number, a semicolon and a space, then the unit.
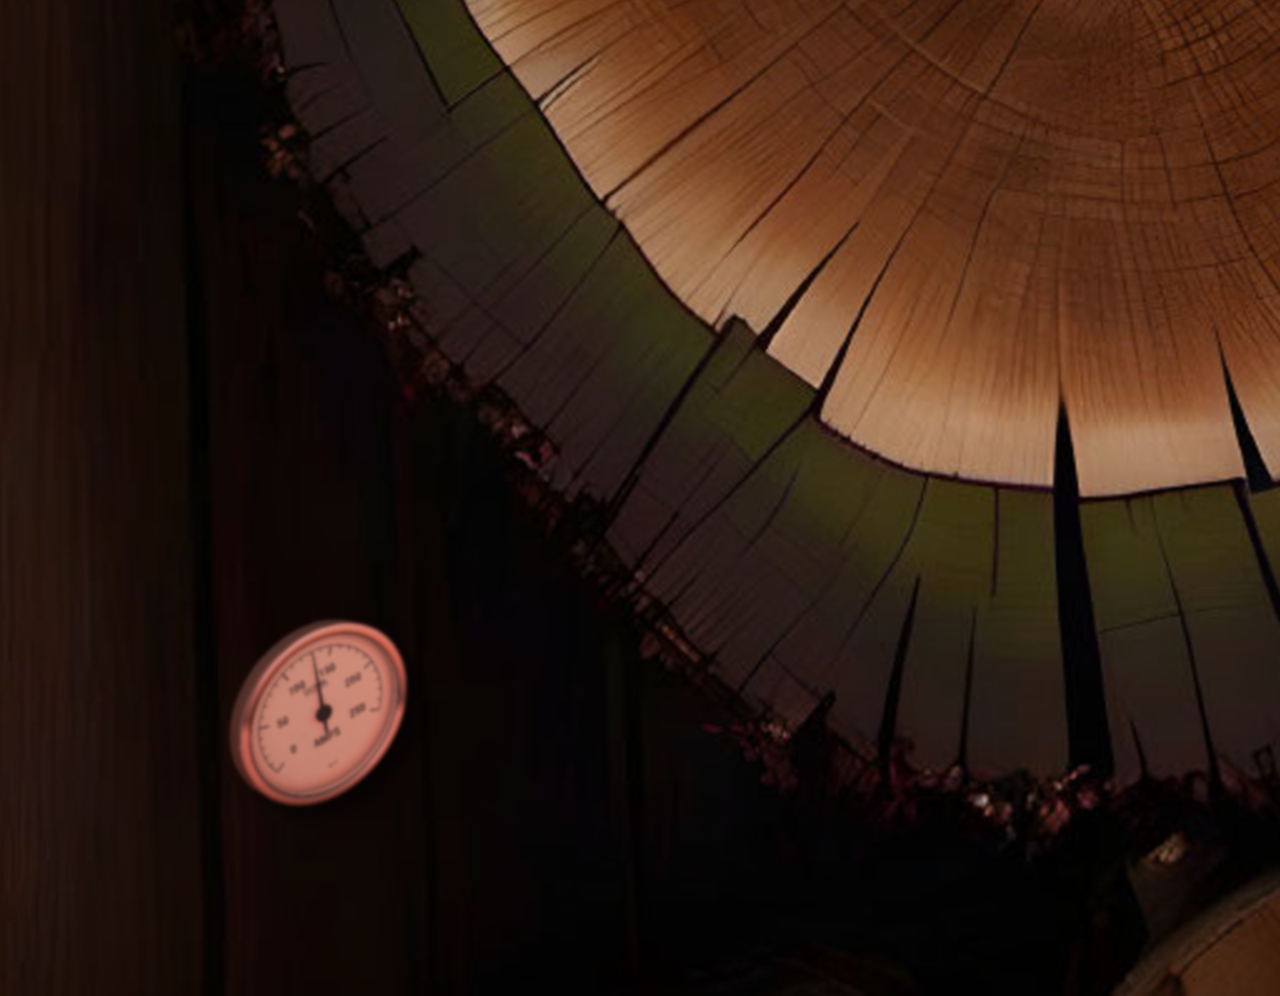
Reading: 130; A
